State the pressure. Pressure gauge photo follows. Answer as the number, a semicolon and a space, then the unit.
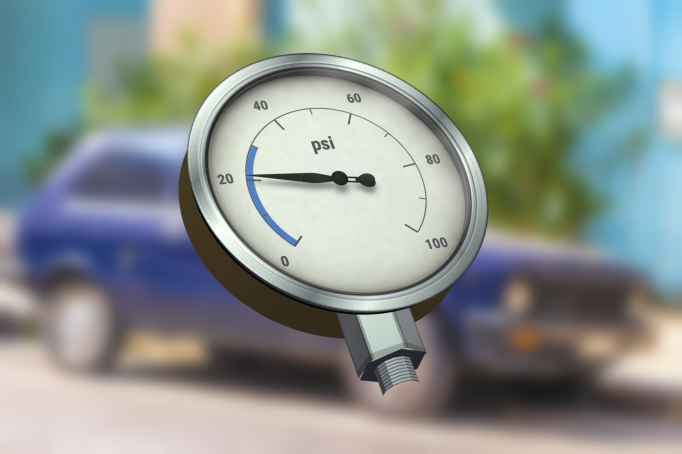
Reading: 20; psi
